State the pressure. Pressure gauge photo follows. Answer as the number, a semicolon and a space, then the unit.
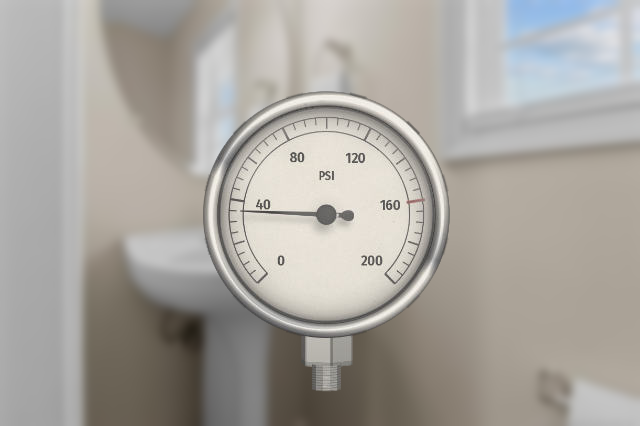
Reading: 35; psi
